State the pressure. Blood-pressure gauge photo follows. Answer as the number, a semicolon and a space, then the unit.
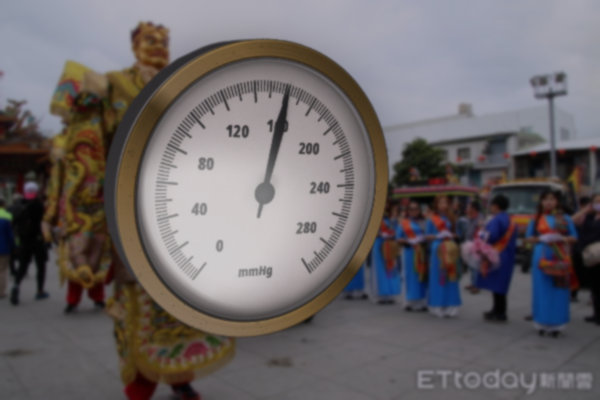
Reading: 160; mmHg
